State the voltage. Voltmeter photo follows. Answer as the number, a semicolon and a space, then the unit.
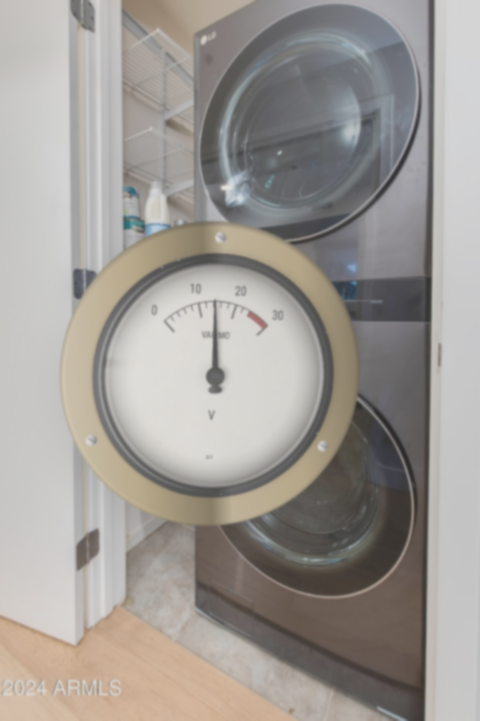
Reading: 14; V
